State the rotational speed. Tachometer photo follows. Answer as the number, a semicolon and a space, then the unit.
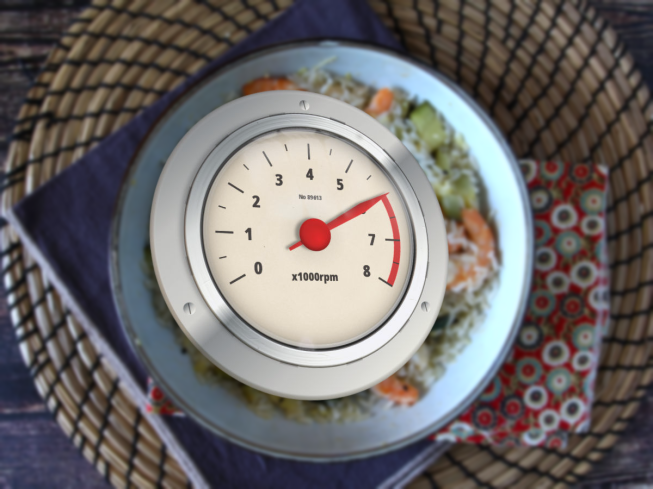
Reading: 6000; rpm
